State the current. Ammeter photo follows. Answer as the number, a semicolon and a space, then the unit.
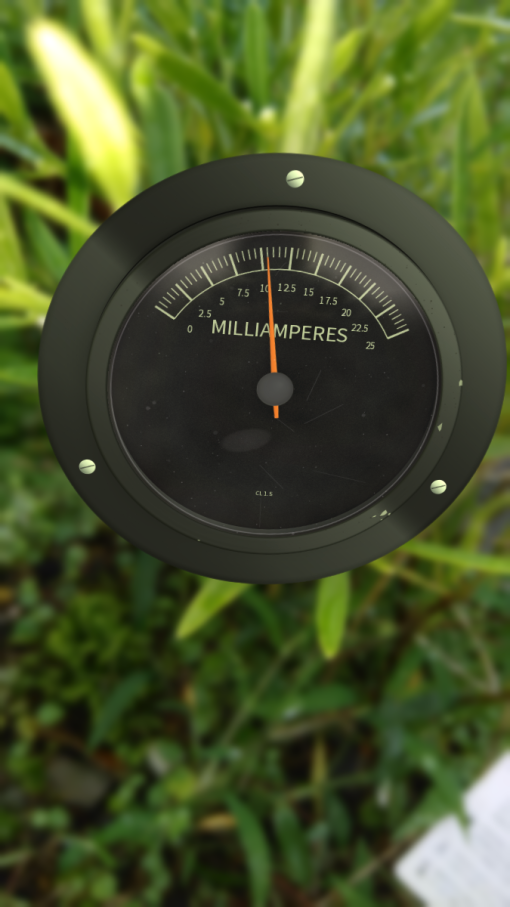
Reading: 10.5; mA
